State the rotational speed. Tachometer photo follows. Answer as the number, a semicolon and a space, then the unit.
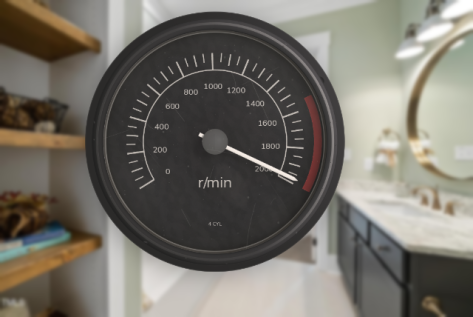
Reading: 1975; rpm
